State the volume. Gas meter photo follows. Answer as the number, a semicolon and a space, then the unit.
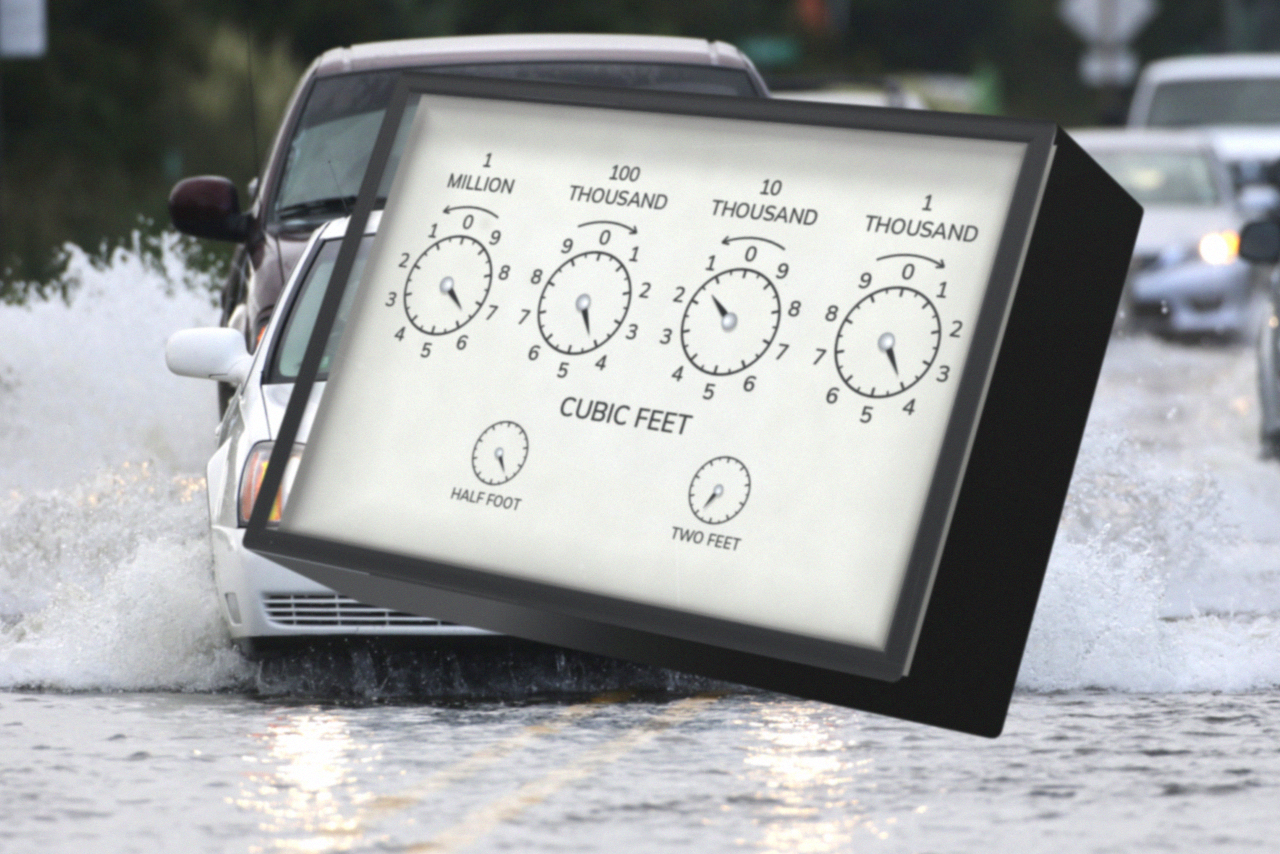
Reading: 641400; ft³
